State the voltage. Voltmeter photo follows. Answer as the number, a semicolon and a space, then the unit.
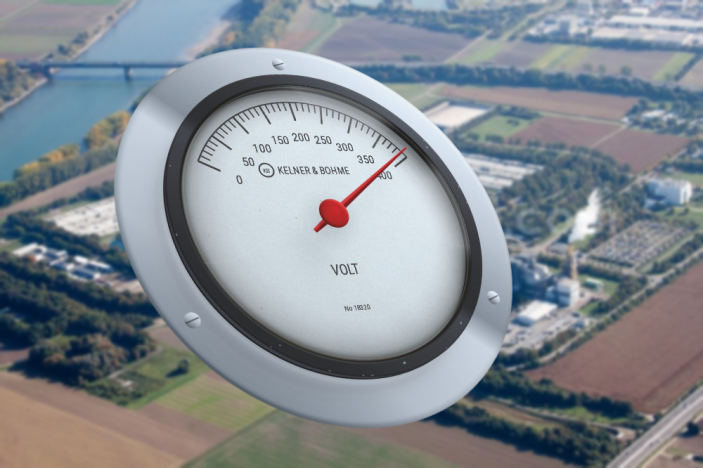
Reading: 390; V
